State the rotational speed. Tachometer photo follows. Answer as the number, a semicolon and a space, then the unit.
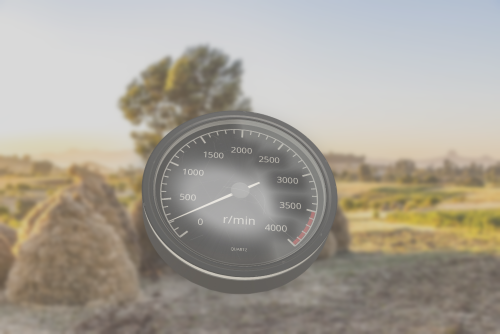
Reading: 200; rpm
